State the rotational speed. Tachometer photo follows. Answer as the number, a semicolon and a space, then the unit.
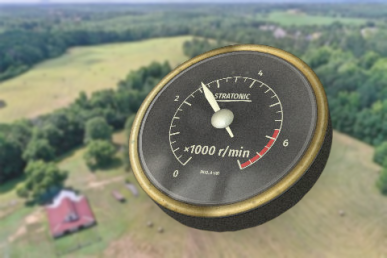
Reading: 2625; rpm
